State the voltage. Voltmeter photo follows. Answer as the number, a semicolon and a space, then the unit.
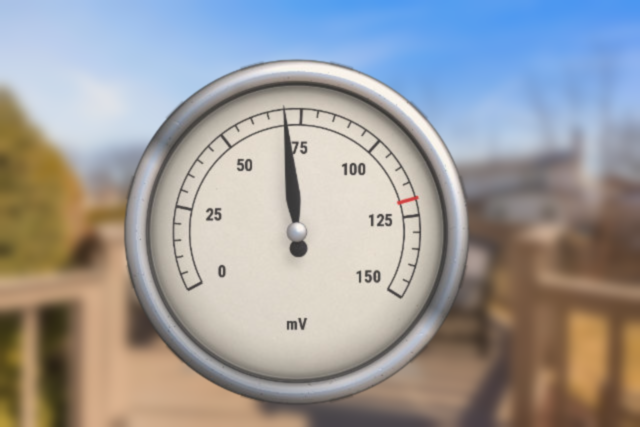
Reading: 70; mV
